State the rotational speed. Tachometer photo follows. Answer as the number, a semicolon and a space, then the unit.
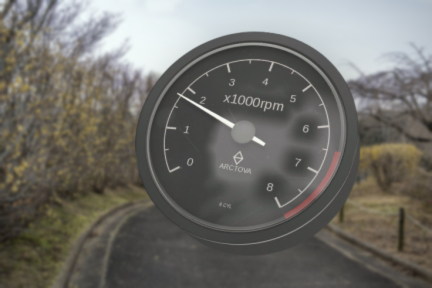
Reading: 1750; rpm
